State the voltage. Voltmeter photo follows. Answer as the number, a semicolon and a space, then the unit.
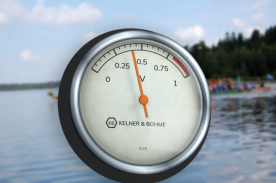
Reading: 0.4; V
